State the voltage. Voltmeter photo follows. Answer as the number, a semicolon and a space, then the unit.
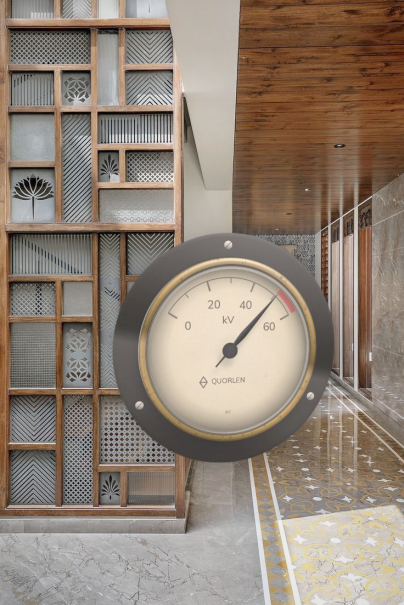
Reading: 50; kV
